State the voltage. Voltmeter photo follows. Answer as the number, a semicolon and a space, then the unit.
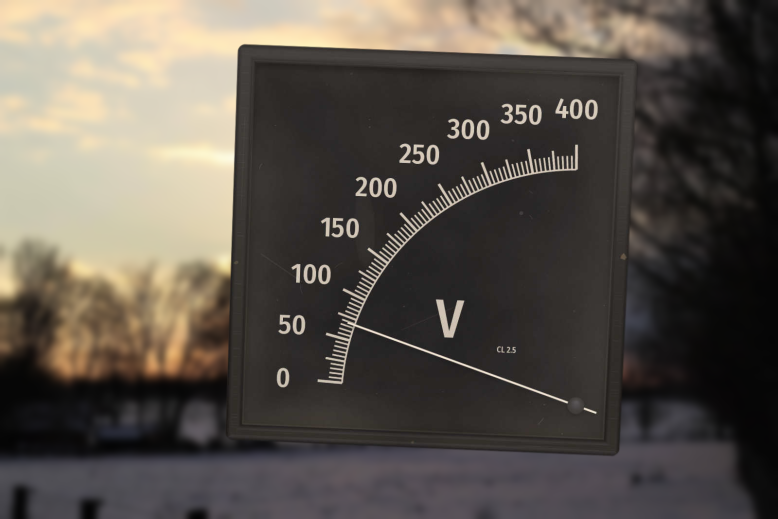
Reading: 70; V
